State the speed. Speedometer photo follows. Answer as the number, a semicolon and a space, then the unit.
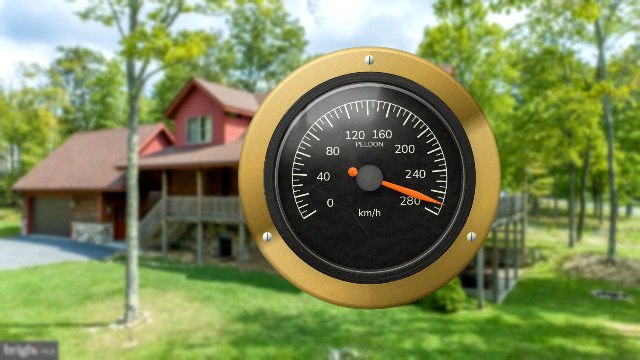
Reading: 270; km/h
